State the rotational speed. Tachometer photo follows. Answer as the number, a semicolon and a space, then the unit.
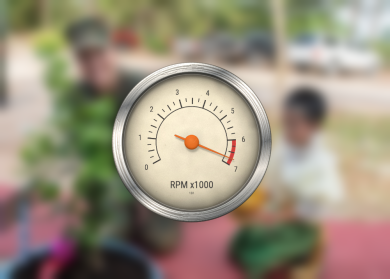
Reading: 6750; rpm
